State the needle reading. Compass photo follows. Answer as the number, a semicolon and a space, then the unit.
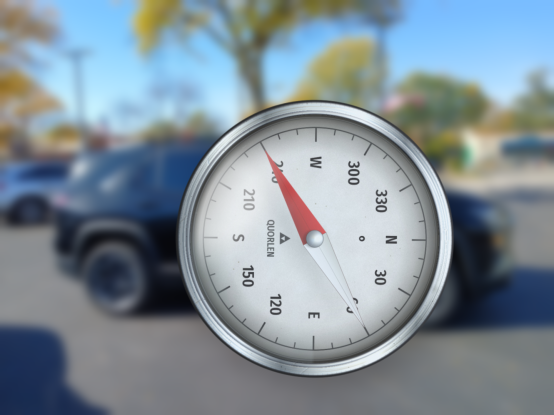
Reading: 240; °
